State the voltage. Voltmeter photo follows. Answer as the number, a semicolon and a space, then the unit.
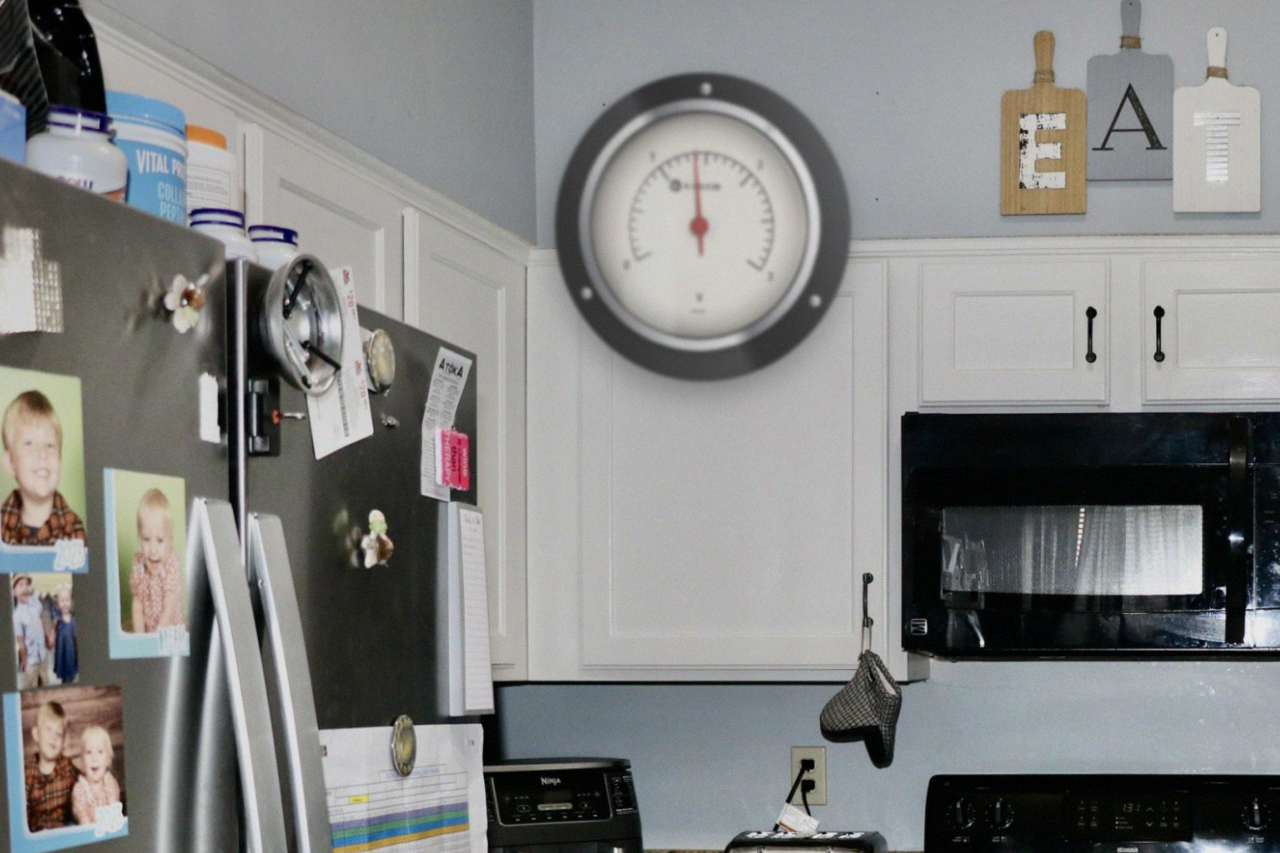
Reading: 1.4; V
